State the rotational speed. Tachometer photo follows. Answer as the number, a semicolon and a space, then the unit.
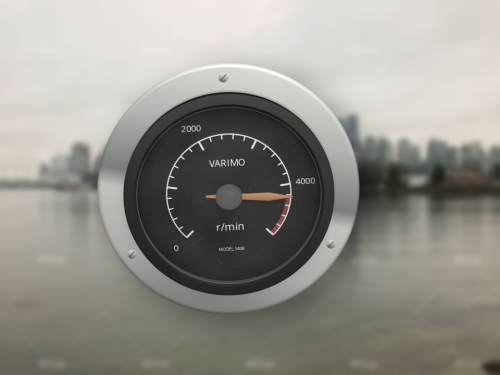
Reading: 4200; rpm
